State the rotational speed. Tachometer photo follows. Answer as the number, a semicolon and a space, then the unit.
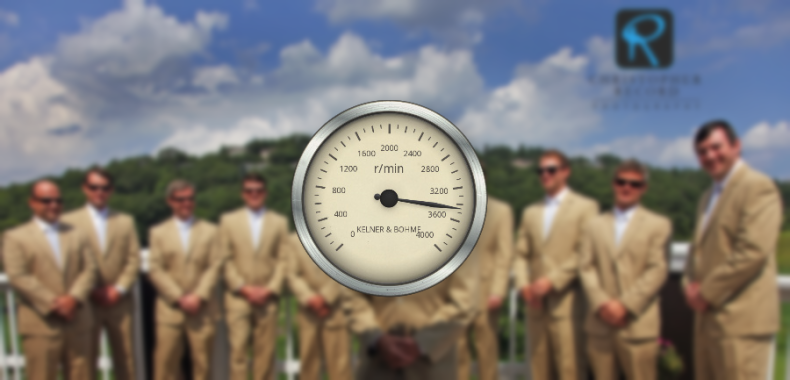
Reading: 3450; rpm
